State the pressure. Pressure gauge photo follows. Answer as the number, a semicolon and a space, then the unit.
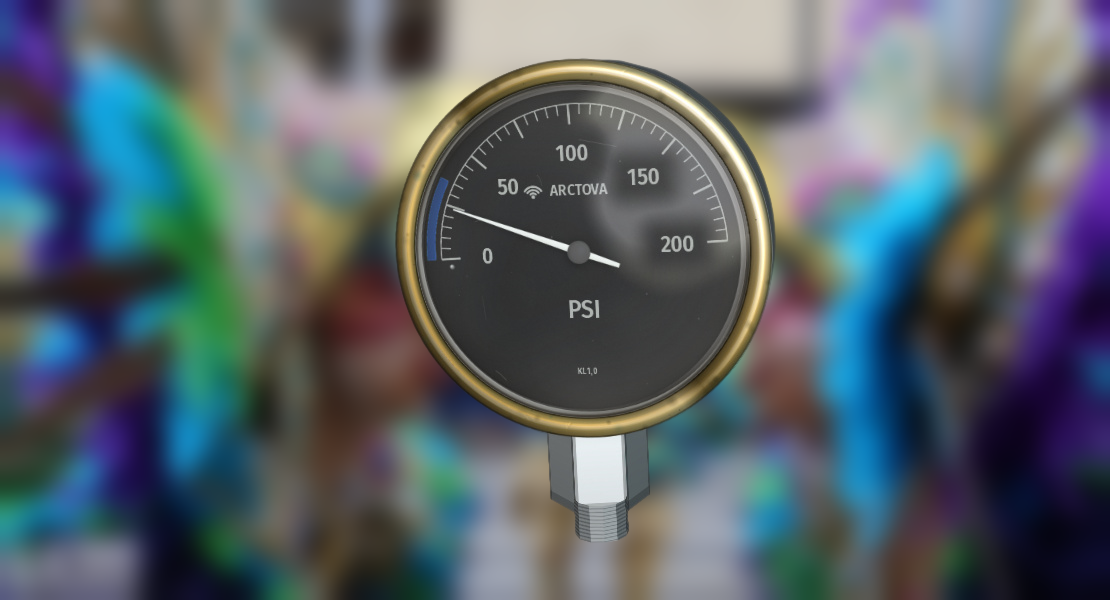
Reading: 25; psi
